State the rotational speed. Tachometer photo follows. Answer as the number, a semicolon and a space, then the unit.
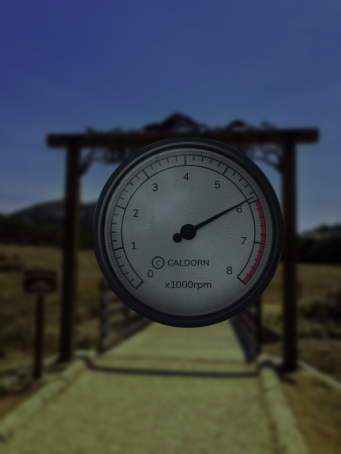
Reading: 5900; rpm
